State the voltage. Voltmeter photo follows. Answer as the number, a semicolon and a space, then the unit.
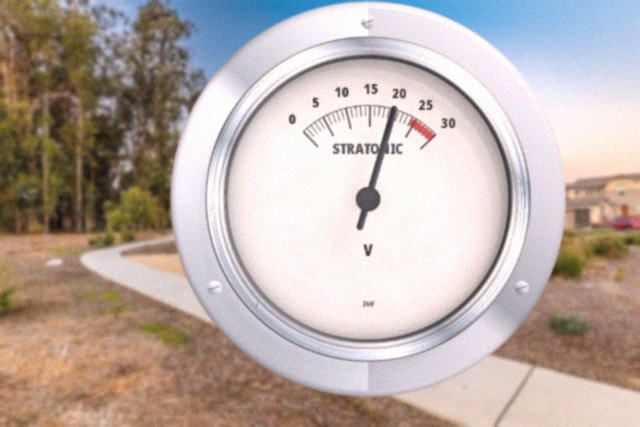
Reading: 20; V
